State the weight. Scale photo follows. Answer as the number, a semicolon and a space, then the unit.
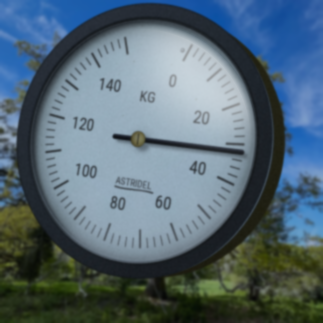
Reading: 32; kg
